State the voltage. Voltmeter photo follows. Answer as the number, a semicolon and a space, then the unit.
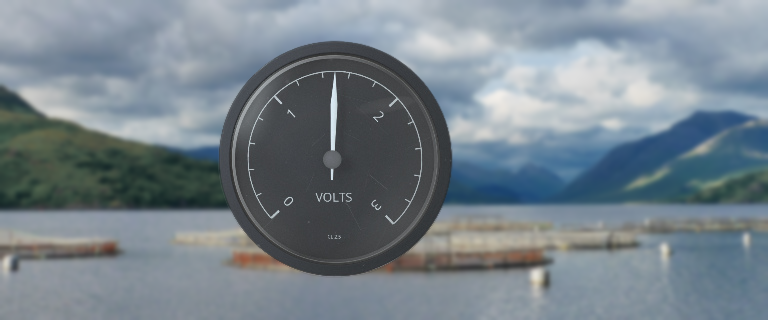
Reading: 1.5; V
